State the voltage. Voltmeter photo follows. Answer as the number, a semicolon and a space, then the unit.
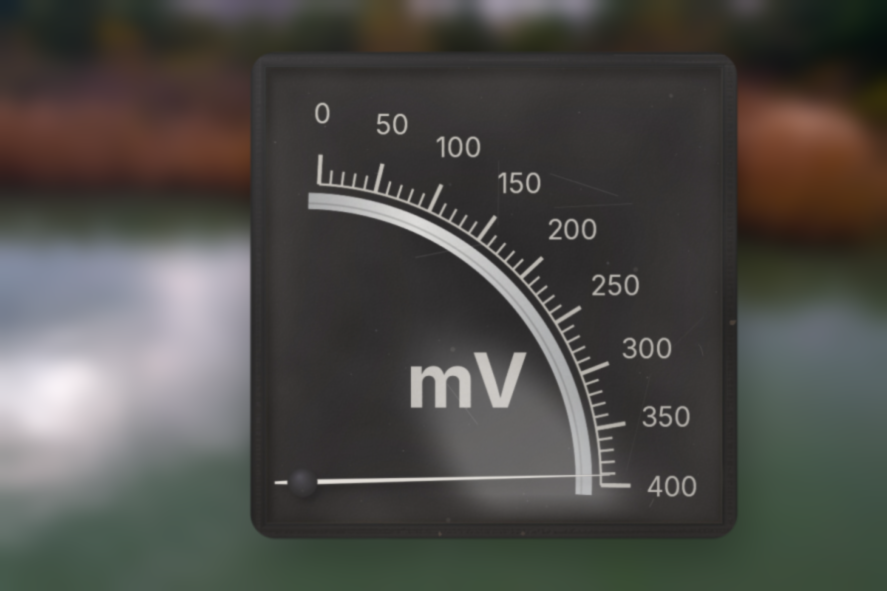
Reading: 390; mV
